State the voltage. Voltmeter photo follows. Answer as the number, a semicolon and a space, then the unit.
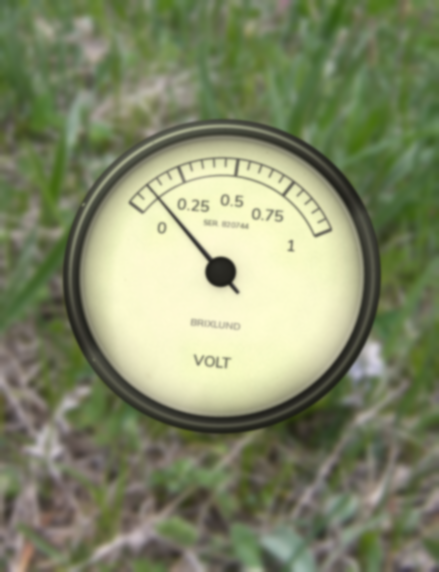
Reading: 0.1; V
